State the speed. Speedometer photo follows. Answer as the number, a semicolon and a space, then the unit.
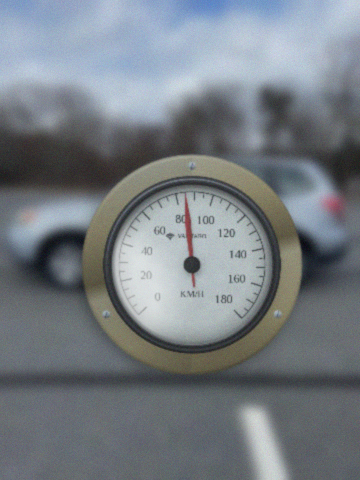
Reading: 85; km/h
